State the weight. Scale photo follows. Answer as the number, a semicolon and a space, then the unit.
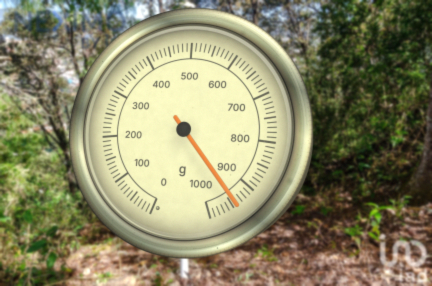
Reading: 940; g
